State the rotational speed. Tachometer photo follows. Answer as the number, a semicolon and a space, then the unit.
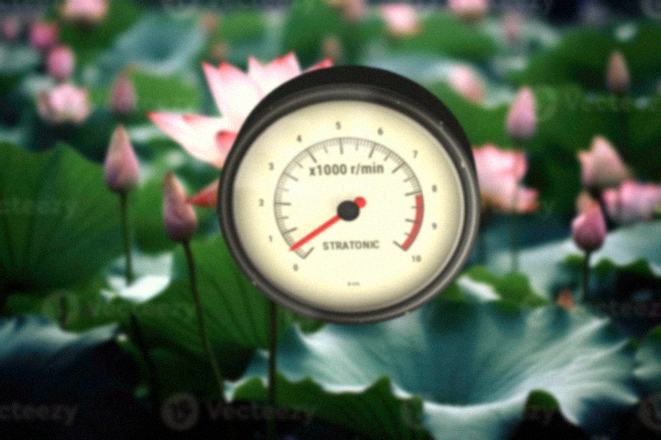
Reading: 500; rpm
